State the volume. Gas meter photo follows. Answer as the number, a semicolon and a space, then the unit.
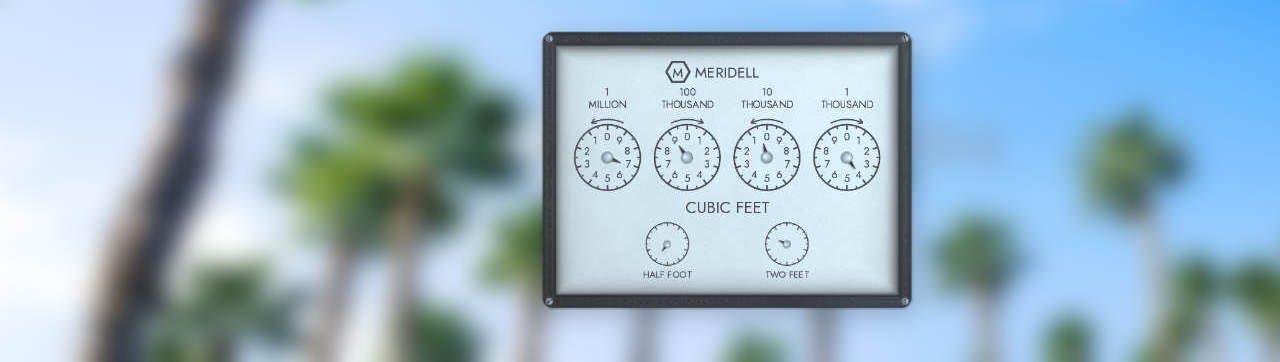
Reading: 690400; ft³
